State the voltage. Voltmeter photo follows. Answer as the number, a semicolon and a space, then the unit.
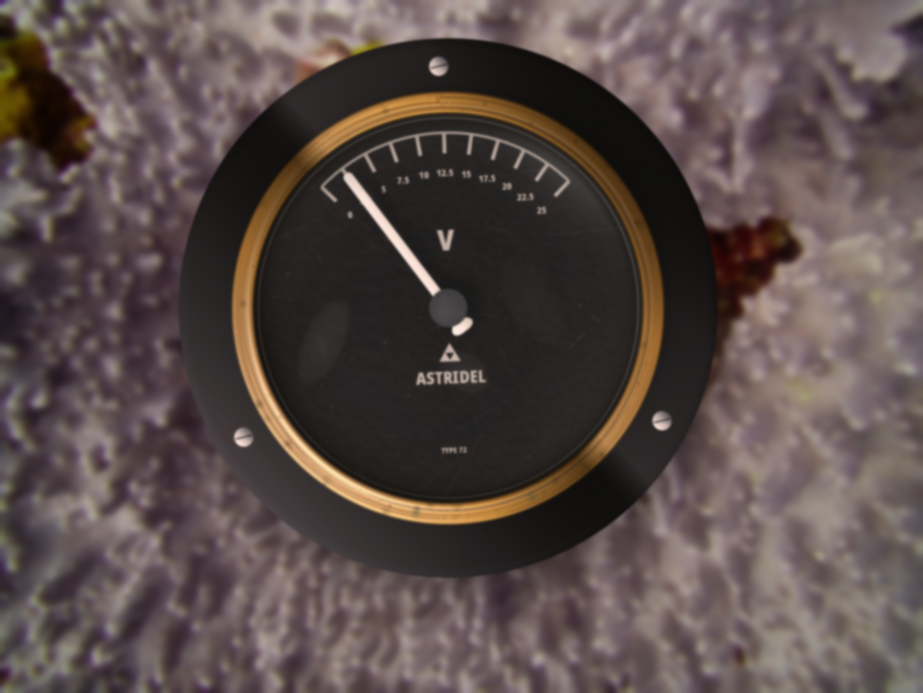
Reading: 2.5; V
